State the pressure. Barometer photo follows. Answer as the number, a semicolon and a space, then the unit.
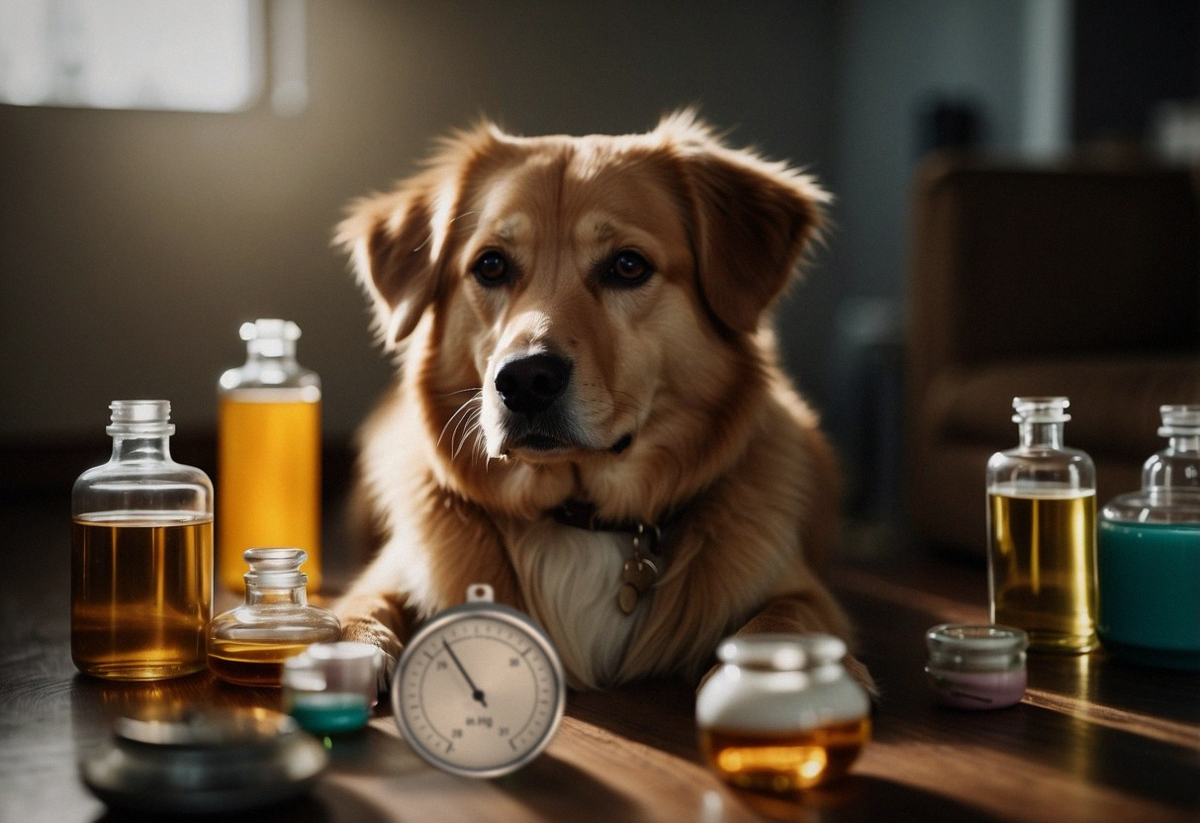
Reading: 29.2; inHg
